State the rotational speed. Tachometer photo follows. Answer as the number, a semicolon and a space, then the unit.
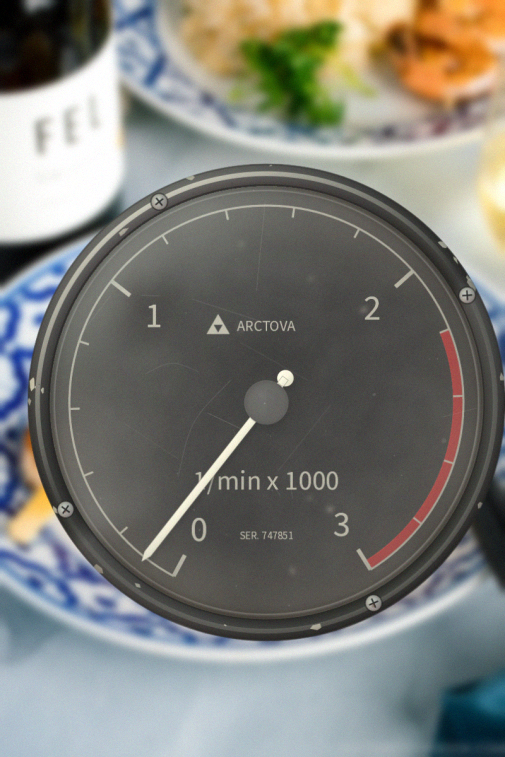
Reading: 100; rpm
